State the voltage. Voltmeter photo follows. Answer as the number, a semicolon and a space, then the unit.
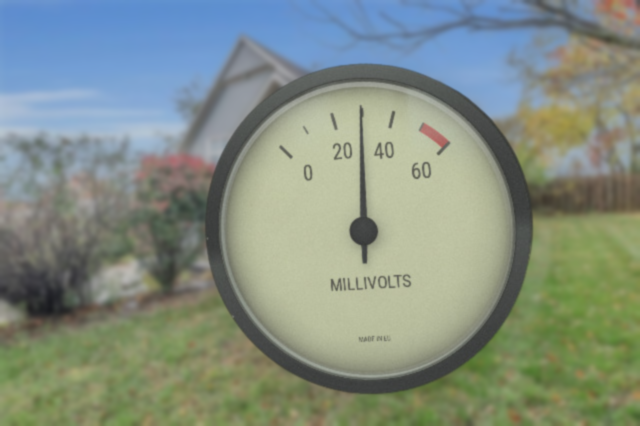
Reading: 30; mV
